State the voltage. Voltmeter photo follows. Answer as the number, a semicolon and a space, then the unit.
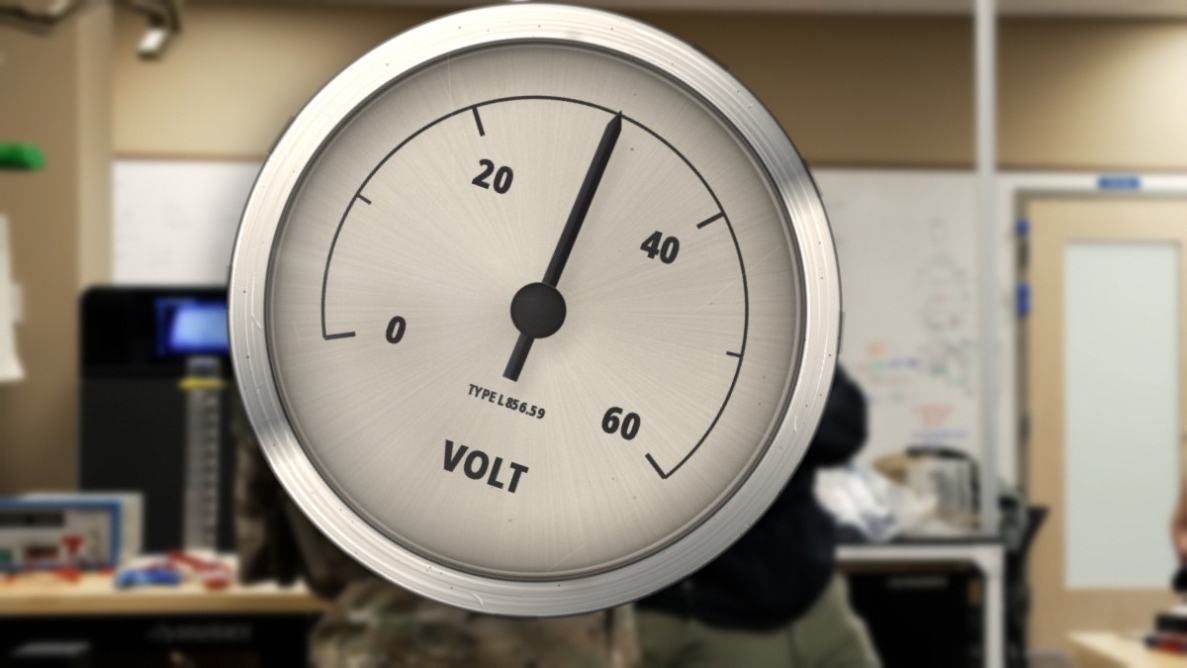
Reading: 30; V
